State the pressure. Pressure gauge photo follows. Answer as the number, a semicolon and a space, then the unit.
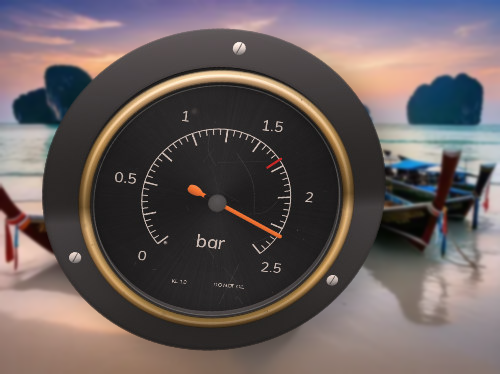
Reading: 2.3; bar
